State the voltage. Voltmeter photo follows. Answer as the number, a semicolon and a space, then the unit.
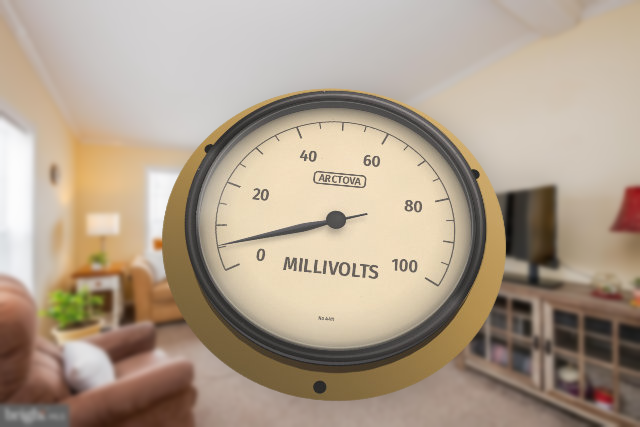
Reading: 5; mV
